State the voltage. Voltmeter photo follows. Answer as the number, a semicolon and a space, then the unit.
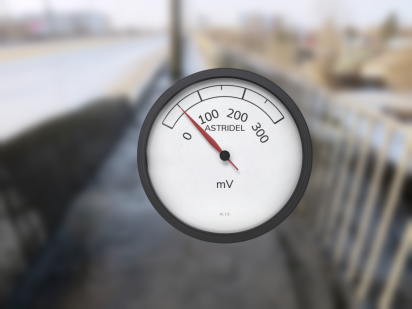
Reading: 50; mV
